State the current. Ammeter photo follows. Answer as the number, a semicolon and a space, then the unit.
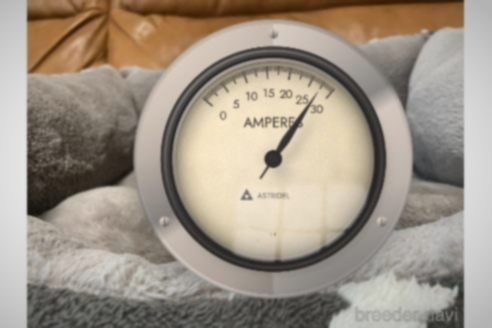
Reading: 27.5; A
